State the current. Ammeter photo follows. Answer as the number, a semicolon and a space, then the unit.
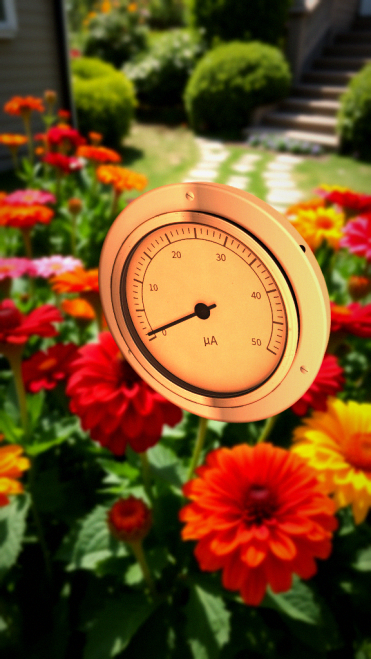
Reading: 1; µA
